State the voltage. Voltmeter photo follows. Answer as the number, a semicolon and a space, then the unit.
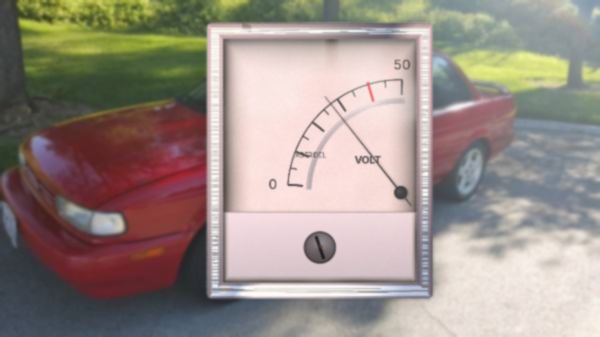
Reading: 27.5; V
